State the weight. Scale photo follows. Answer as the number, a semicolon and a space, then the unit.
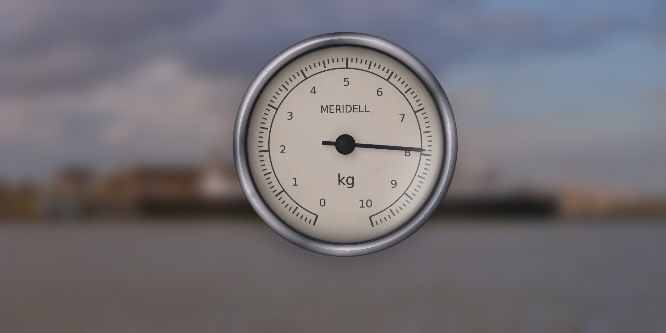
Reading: 7.9; kg
